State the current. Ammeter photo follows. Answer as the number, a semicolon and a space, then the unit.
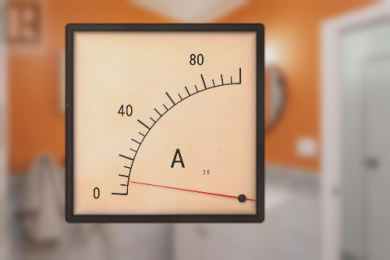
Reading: 7.5; A
